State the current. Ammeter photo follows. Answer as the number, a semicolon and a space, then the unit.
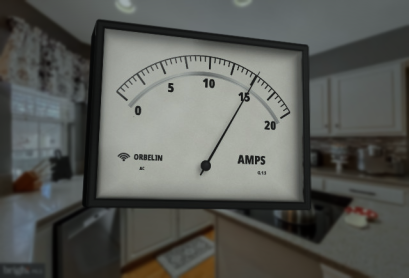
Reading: 15; A
